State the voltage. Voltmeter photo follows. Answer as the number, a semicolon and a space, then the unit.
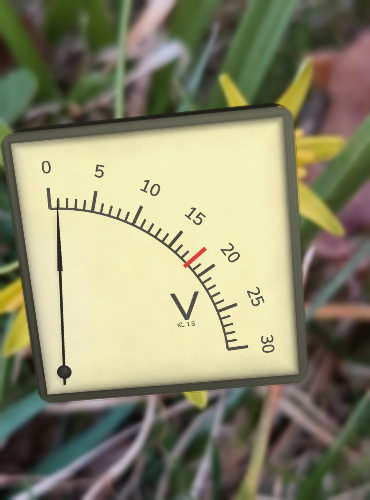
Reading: 1; V
